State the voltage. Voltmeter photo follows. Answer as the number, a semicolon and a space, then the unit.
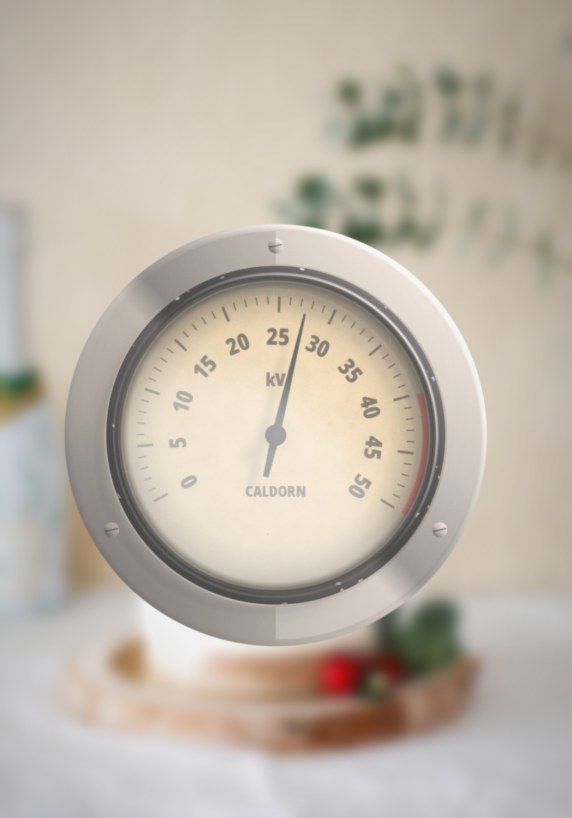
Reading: 27.5; kV
